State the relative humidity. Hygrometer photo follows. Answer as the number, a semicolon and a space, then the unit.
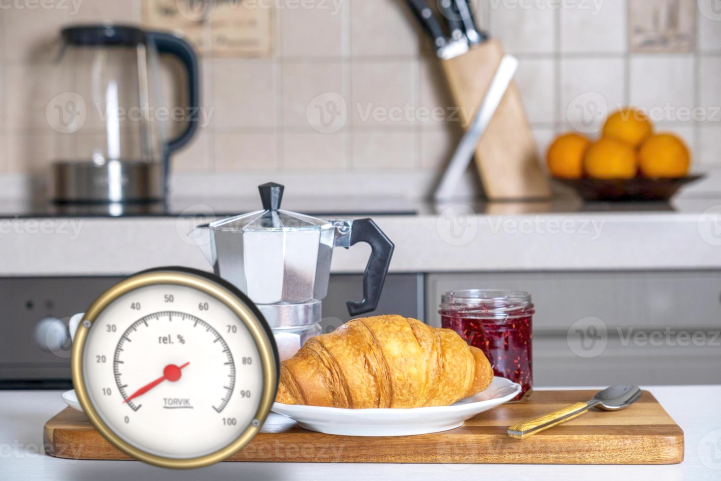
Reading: 5; %
